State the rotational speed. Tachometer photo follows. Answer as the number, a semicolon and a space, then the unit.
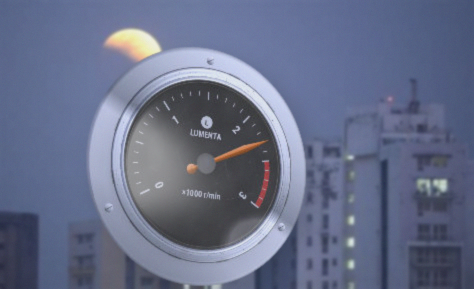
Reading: 2300; rpm
